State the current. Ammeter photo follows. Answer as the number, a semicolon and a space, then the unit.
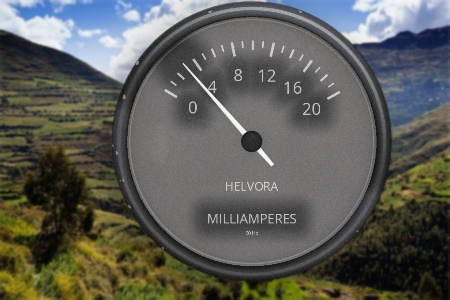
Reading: 3; mA
